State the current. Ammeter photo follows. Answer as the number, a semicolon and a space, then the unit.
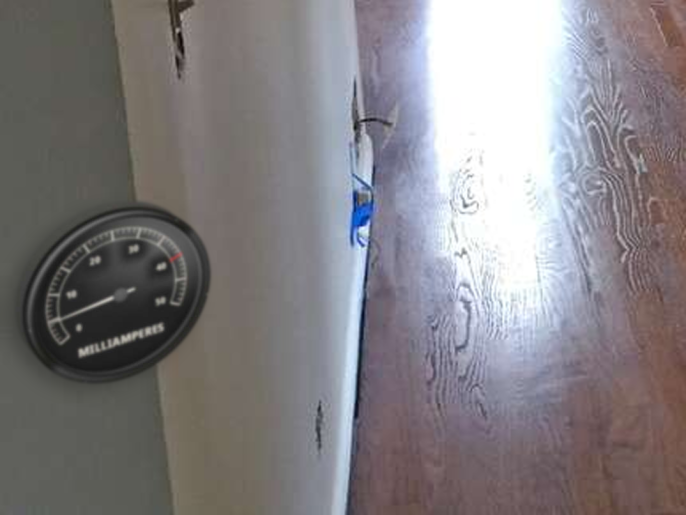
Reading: 5; mA
